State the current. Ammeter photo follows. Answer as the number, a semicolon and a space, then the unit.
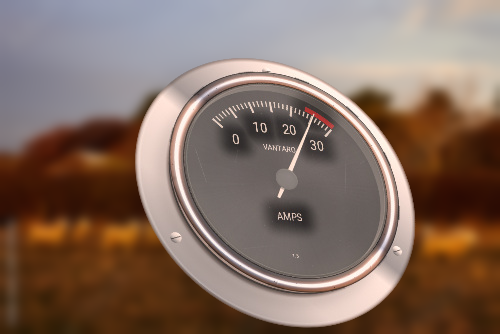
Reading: 25; A
